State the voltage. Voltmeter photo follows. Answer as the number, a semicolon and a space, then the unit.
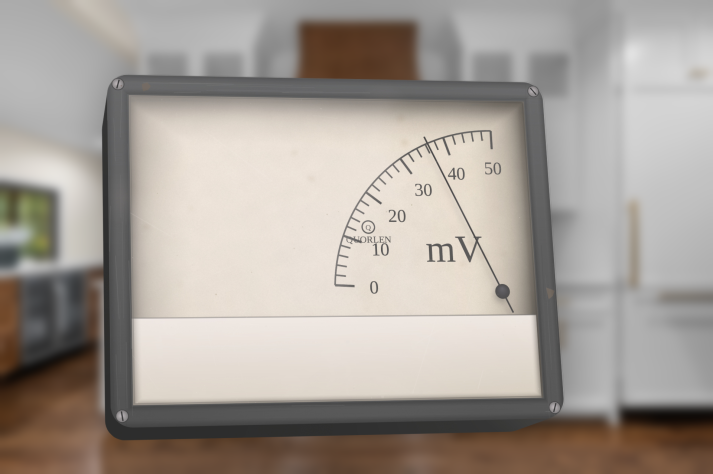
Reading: 36; mV
